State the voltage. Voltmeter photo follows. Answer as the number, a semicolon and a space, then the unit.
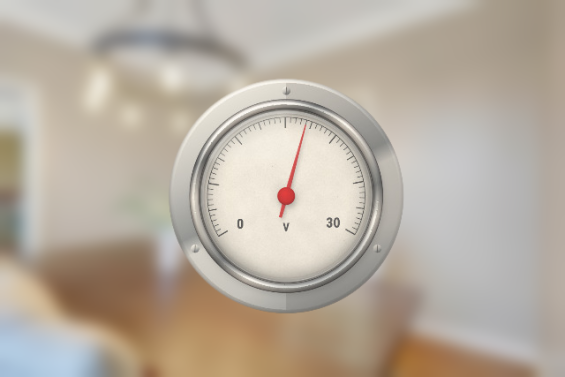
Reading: 17; V
